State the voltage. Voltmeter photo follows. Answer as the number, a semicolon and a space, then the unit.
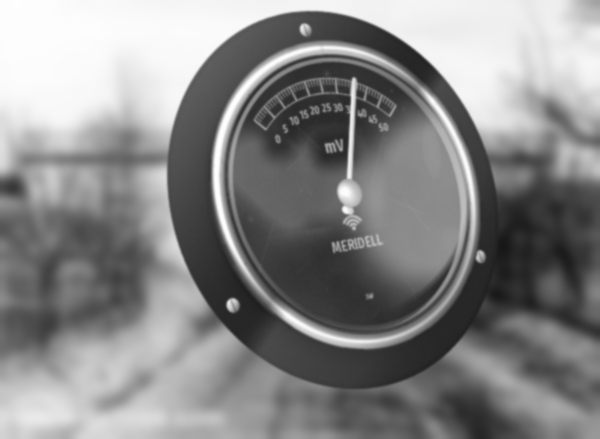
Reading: 35; mV
